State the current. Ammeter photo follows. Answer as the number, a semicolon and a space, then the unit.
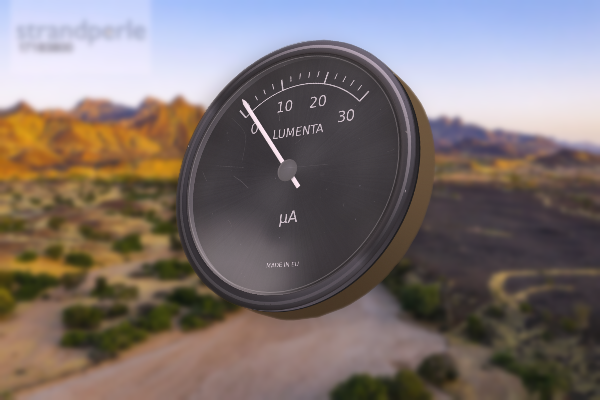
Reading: 2; µA
